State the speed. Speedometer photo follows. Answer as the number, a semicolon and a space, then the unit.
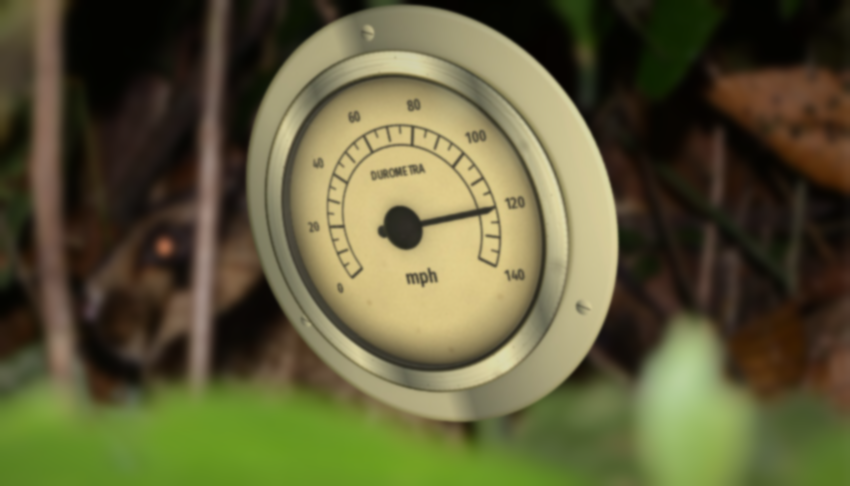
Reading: 120; mph
